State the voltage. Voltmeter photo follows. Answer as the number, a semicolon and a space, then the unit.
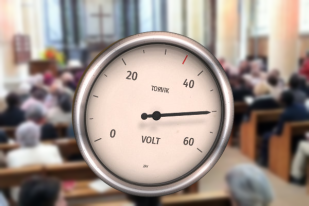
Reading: 50; V
